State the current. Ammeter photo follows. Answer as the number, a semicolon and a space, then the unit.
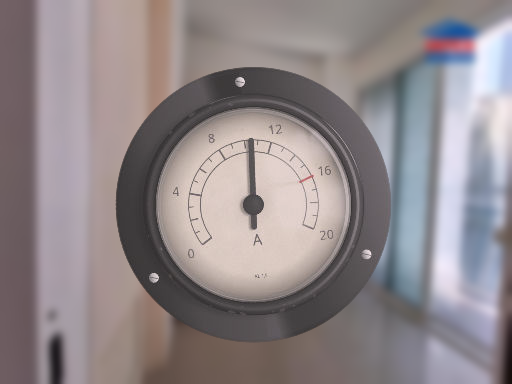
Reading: 10.5; A
